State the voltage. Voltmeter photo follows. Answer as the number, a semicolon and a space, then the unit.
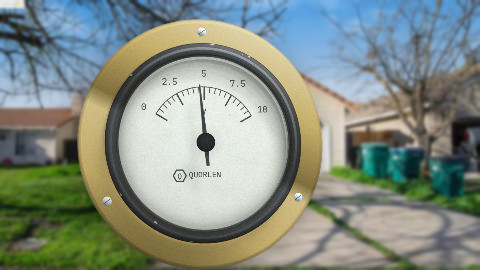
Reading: 4.5; V
